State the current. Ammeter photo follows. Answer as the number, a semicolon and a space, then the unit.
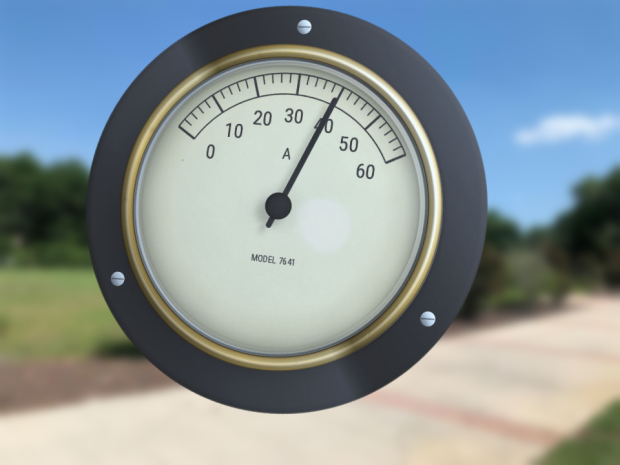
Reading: 40; A
